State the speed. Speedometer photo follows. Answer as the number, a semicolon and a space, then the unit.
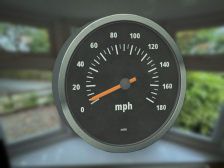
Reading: 5; mph
